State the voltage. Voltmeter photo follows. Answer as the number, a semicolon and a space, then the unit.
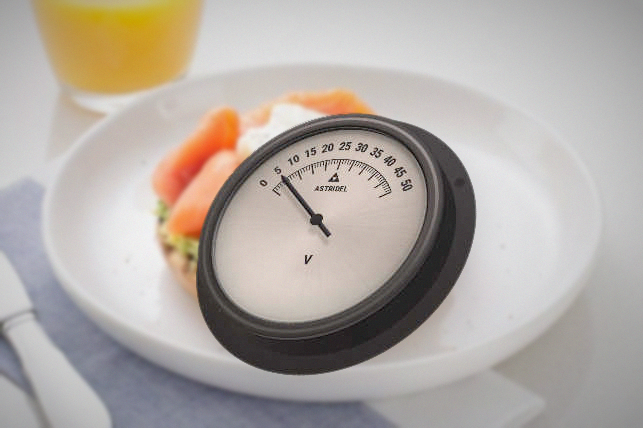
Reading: 5; V
